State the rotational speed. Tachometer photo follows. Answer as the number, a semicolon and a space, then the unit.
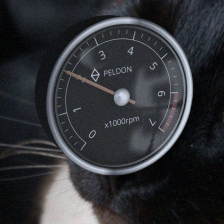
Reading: 2000; rpm
